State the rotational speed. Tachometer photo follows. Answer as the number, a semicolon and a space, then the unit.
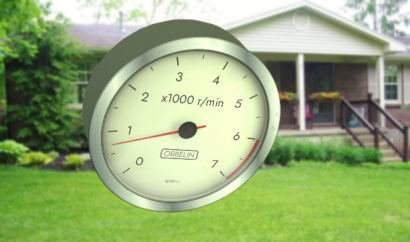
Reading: 750; rpm
